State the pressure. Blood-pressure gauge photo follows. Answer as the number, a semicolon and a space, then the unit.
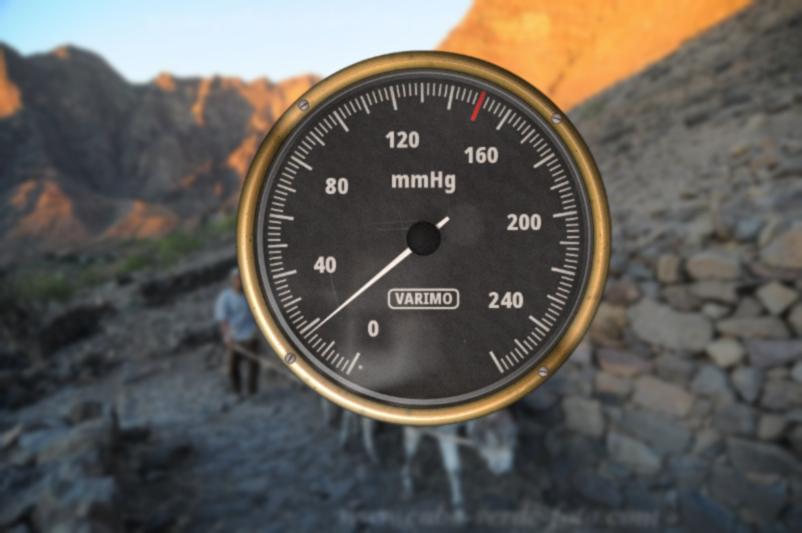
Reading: 18; mmHg
